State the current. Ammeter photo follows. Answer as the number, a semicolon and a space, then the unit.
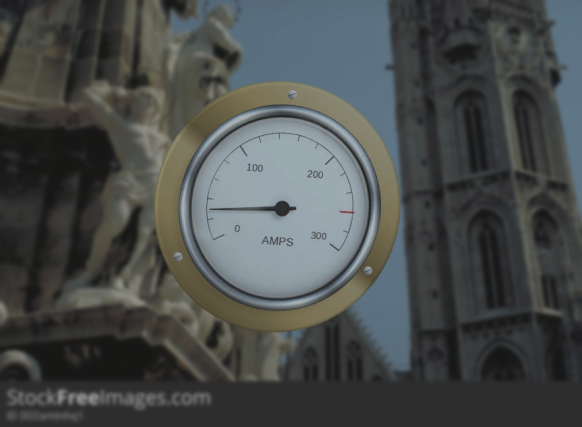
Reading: 30; A
